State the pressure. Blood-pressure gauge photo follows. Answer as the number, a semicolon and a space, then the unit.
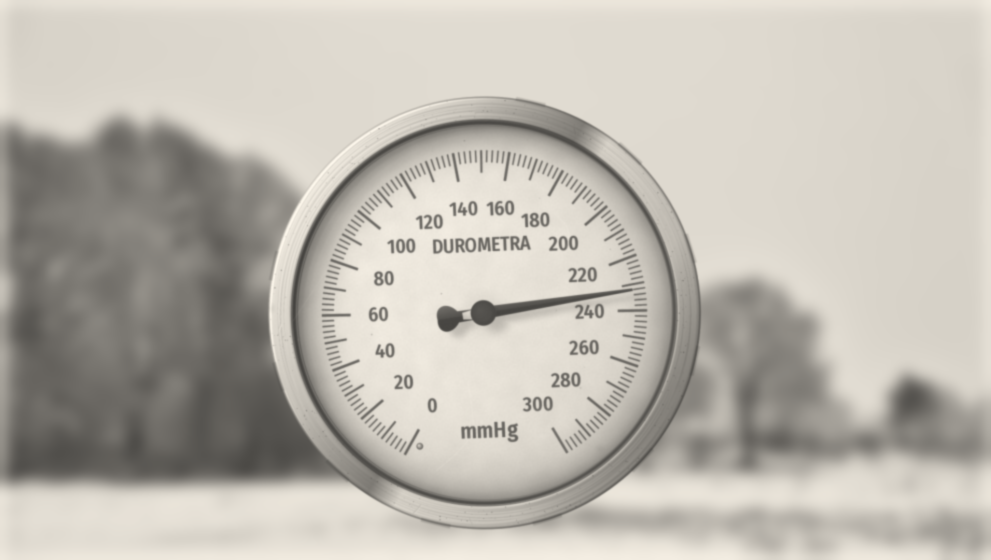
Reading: 232; mmHg
